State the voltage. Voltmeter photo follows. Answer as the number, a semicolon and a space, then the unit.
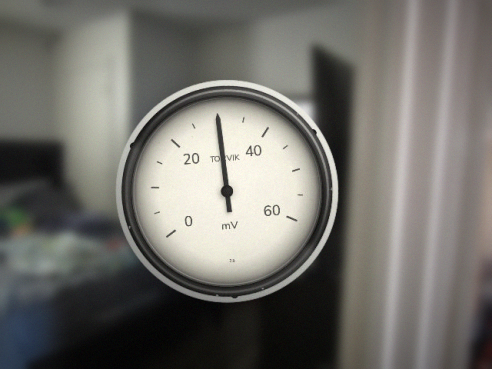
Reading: 30; mV
